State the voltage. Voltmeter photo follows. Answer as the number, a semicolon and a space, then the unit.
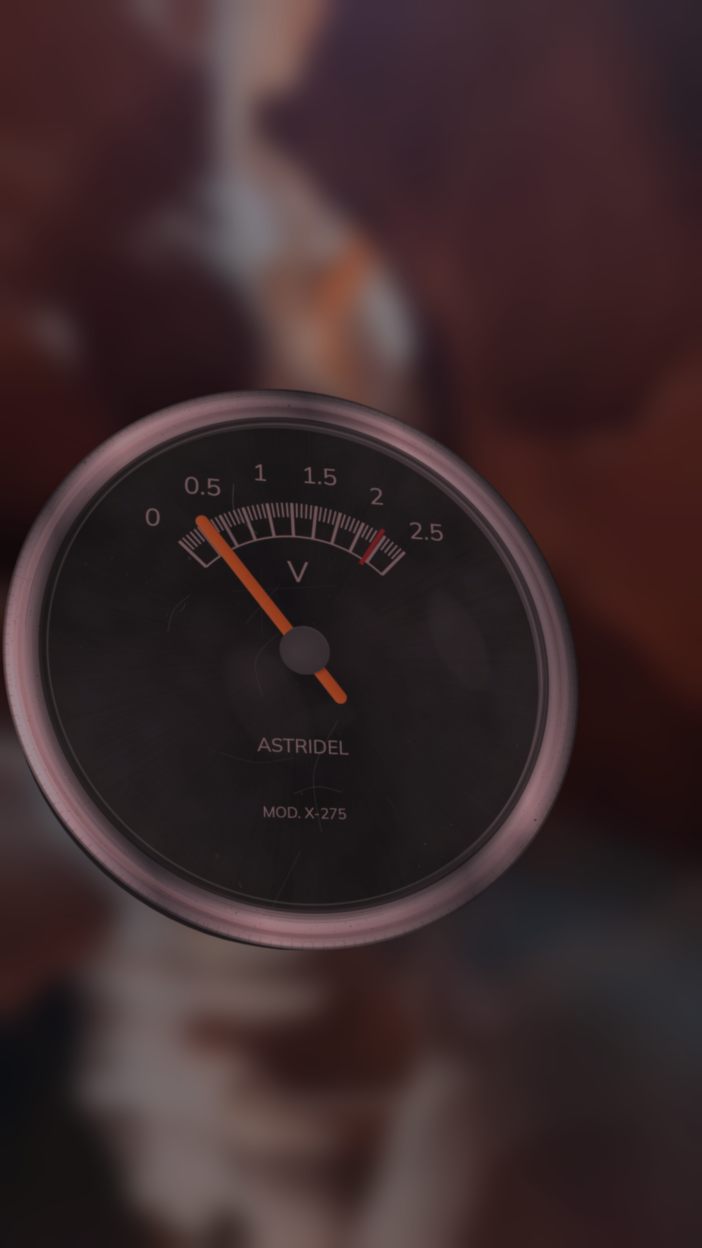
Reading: 0.25; V
